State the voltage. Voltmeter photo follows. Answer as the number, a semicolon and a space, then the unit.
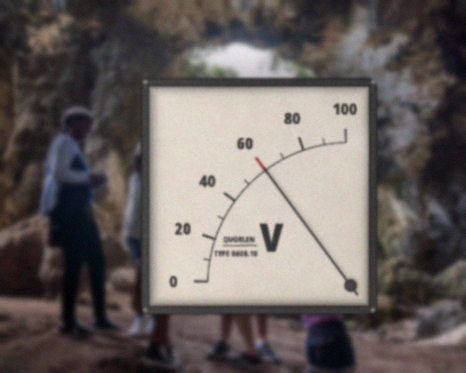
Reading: 60; V
